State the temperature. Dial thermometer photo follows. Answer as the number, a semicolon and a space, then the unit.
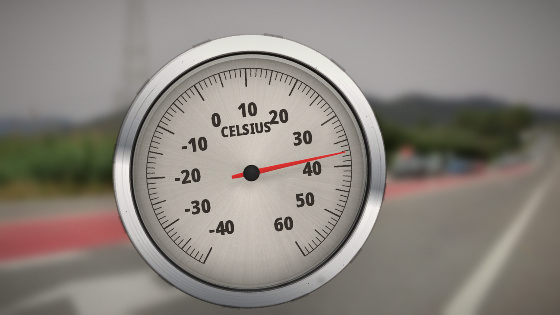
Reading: 37; °C
